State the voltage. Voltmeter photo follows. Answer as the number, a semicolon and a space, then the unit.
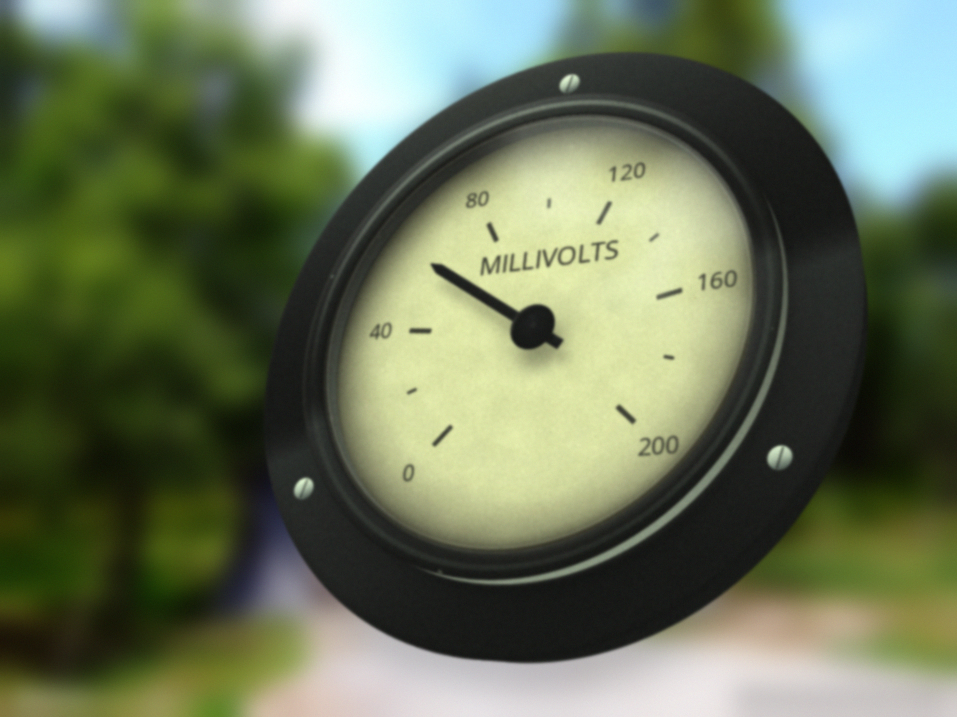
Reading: 60; mV
